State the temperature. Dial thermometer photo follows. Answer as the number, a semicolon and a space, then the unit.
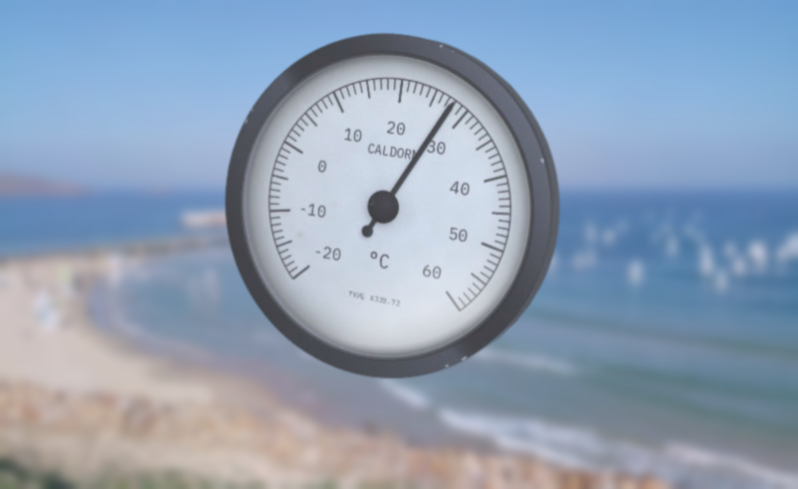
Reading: 28; °C
